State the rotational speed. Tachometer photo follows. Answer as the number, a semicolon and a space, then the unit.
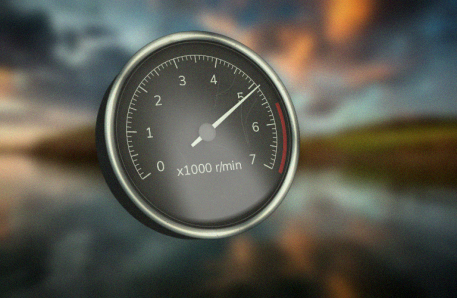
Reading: 5100; rpm
